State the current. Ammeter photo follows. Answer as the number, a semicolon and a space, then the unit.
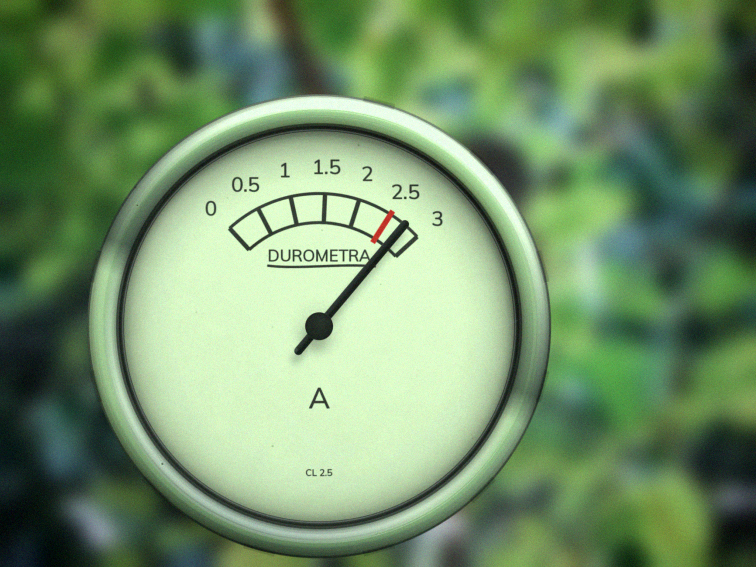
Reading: 2.75; A
